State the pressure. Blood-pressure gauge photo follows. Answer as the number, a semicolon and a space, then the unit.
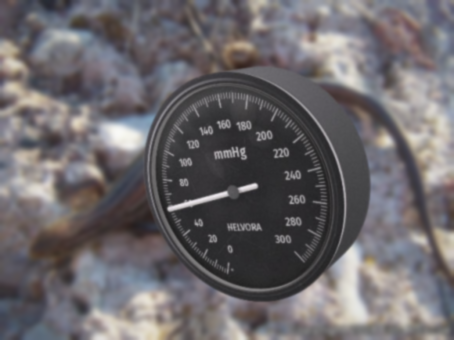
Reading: 60; mmHg
